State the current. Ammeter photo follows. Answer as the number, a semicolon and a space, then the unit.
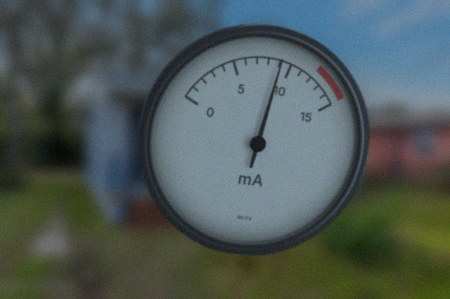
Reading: 9; mA
